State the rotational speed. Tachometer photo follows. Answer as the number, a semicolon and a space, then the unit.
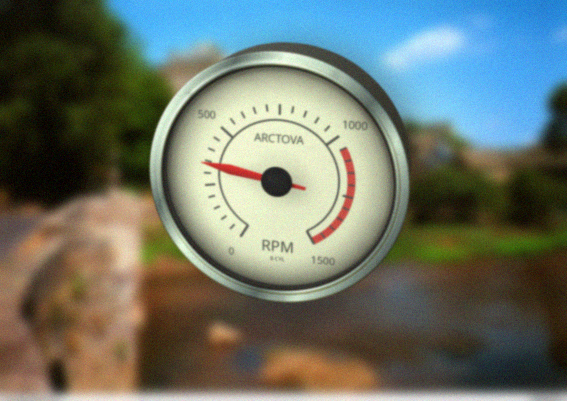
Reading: 350; rpm
